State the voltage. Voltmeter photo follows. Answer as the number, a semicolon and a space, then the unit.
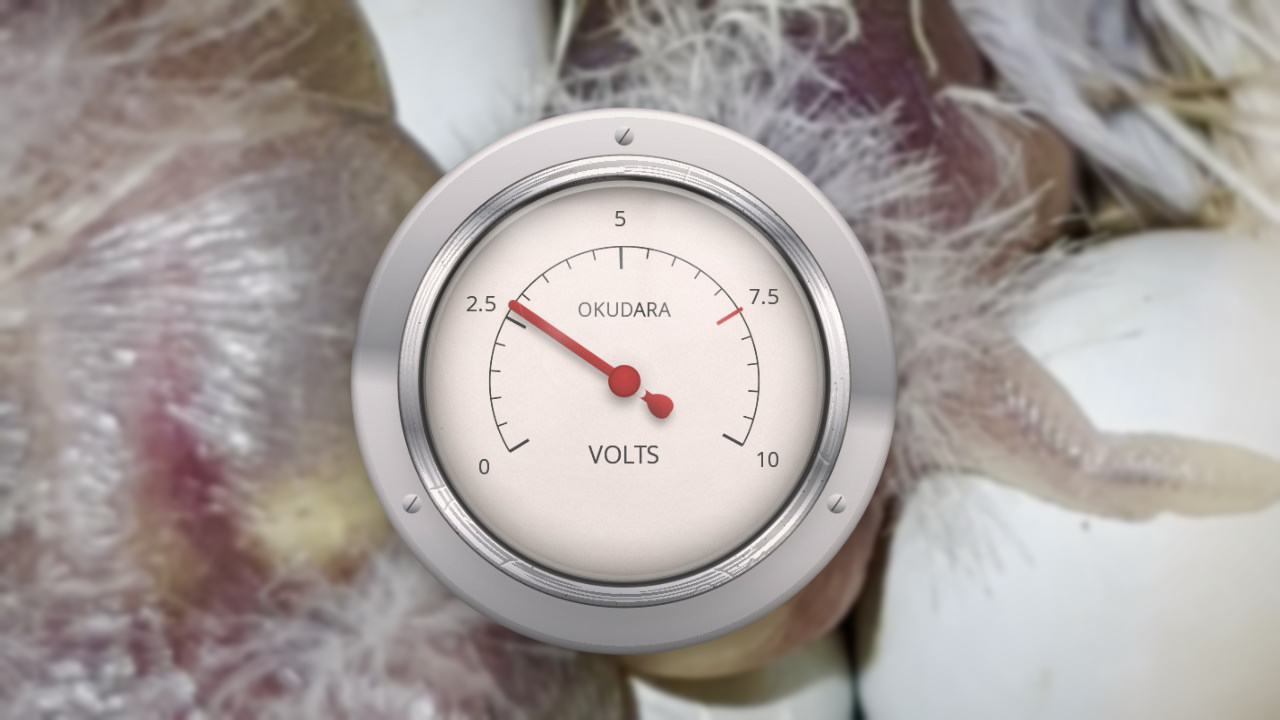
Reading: 2.75; V
